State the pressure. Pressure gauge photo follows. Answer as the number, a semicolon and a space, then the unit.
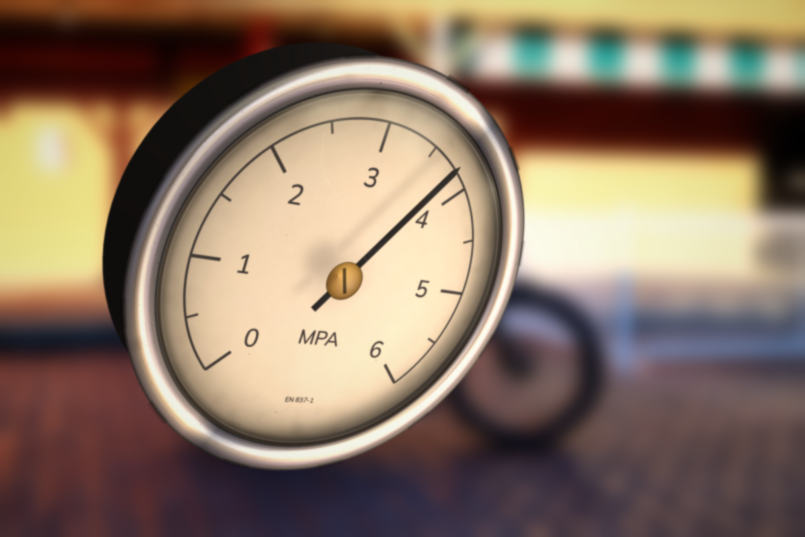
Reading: 3.75; MPa
